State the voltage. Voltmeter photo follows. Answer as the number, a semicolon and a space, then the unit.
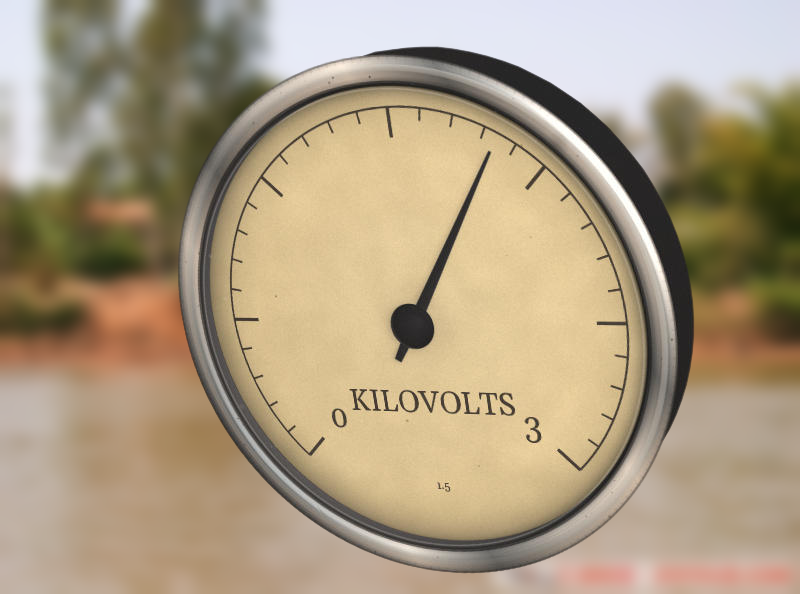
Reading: 1.85; kV
